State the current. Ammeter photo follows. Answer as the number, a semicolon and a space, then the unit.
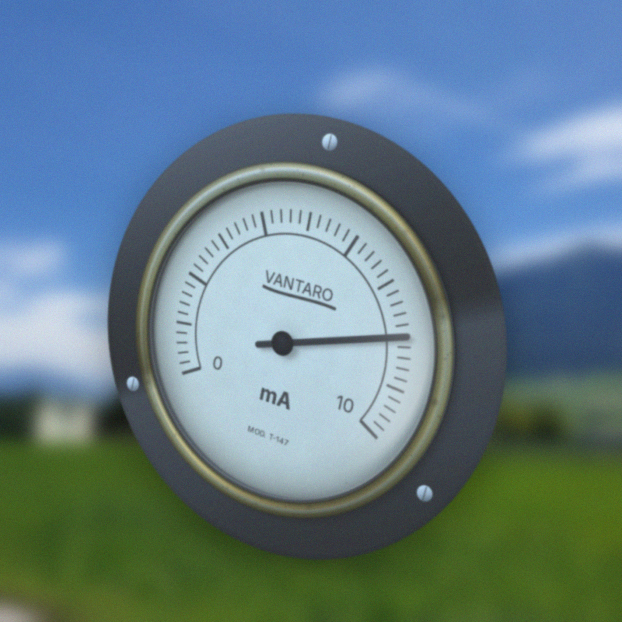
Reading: 8; mA
